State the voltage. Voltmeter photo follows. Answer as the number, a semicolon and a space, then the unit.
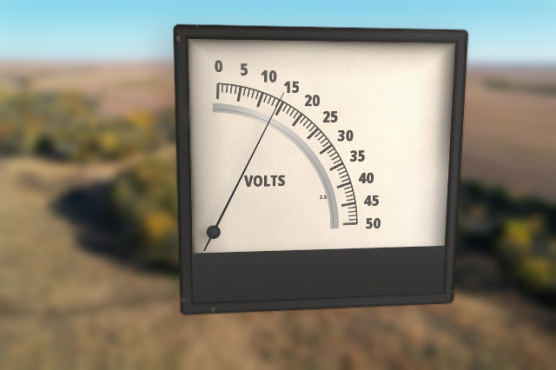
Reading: 14; V
